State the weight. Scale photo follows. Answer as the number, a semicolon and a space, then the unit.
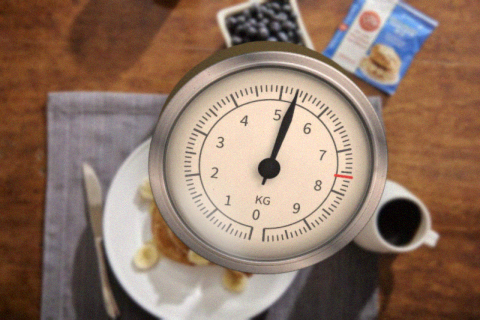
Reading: 5.3; kg
